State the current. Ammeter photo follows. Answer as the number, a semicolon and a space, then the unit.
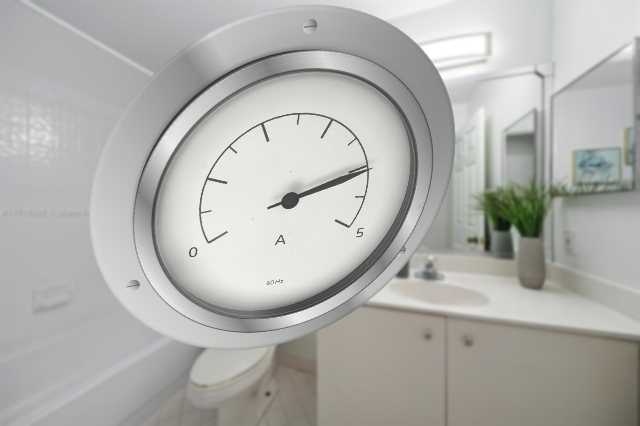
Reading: 4; A
